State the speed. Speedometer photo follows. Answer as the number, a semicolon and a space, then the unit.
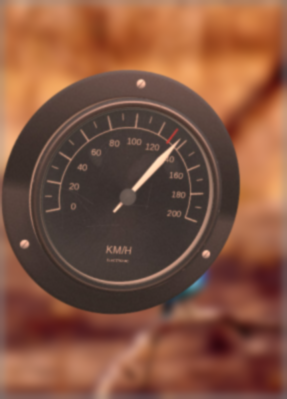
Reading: 135; km/h
